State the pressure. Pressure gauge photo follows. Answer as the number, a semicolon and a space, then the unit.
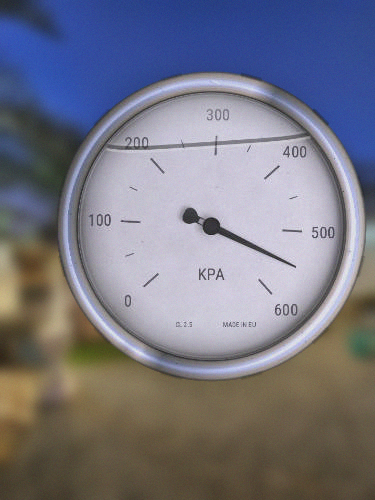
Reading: 550; kPa
